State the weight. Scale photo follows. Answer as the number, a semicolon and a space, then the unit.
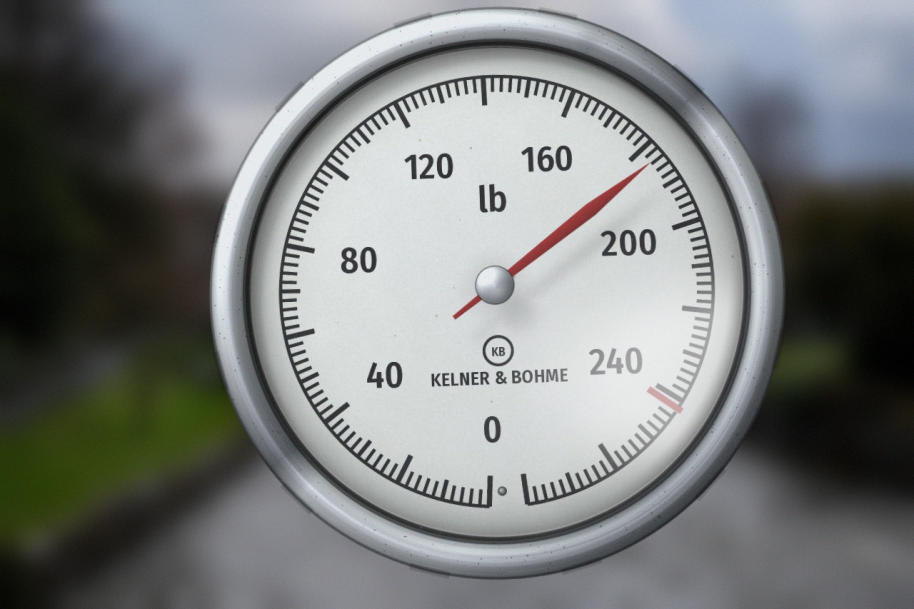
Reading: 184; lb
